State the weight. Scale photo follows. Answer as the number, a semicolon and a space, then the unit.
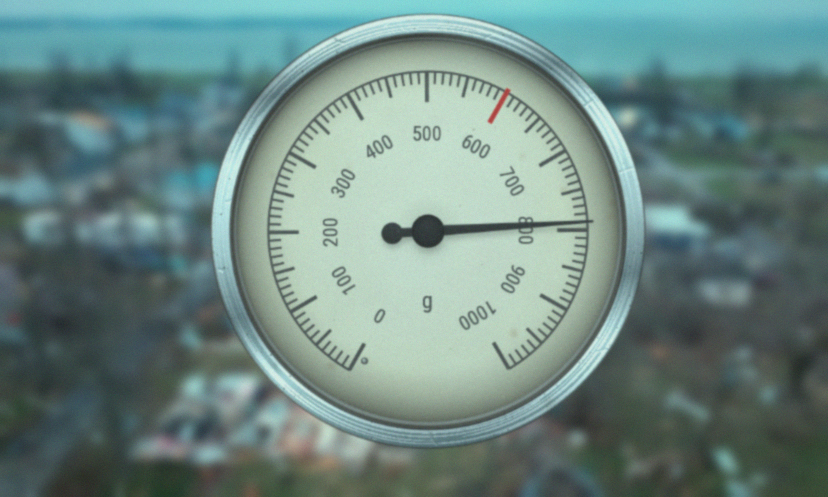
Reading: 790; g
